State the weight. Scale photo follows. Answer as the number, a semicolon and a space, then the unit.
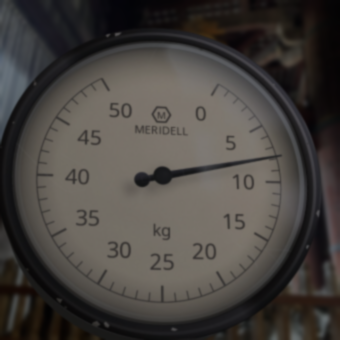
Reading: 8; kg
